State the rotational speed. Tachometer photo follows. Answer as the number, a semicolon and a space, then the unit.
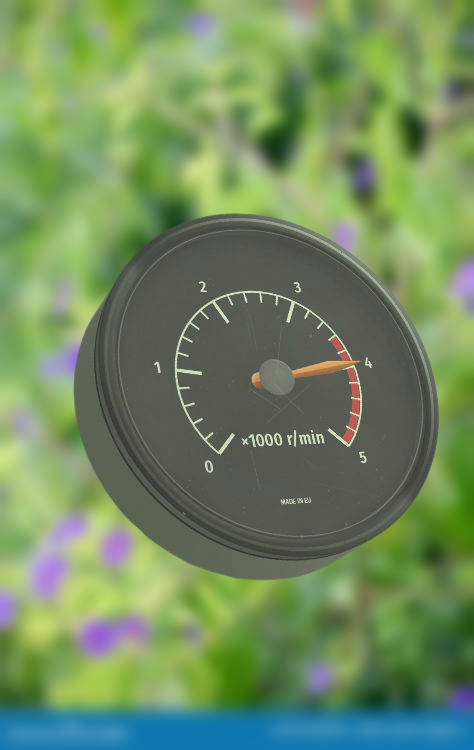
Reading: 4000; rpm
